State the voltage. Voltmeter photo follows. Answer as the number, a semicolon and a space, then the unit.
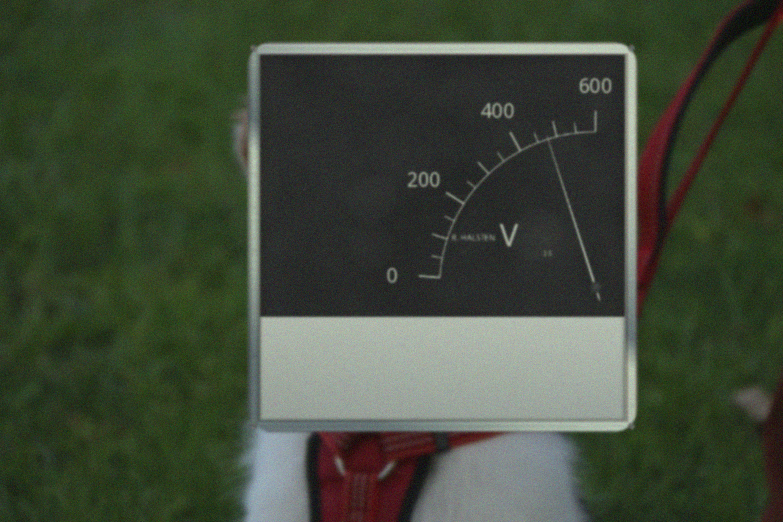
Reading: 475; V
